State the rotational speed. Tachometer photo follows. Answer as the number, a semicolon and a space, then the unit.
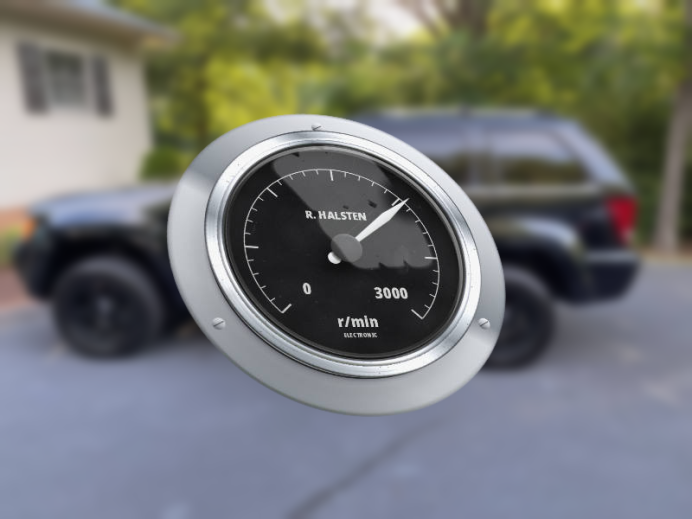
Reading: 2050; rpm
